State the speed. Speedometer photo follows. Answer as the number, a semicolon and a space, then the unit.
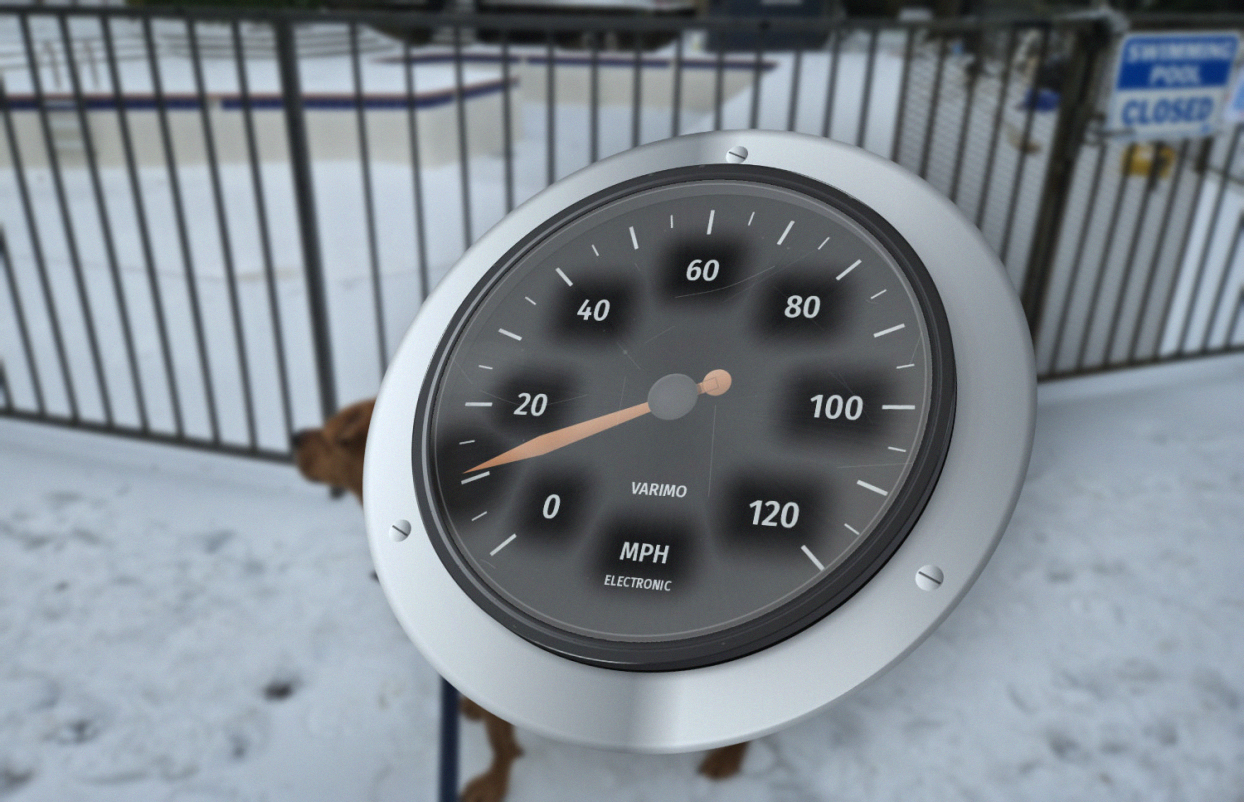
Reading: 10; mph
